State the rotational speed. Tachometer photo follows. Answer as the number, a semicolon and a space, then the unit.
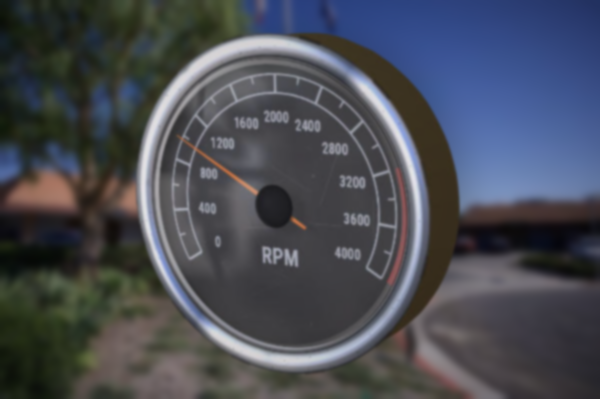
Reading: 1000; rpm
